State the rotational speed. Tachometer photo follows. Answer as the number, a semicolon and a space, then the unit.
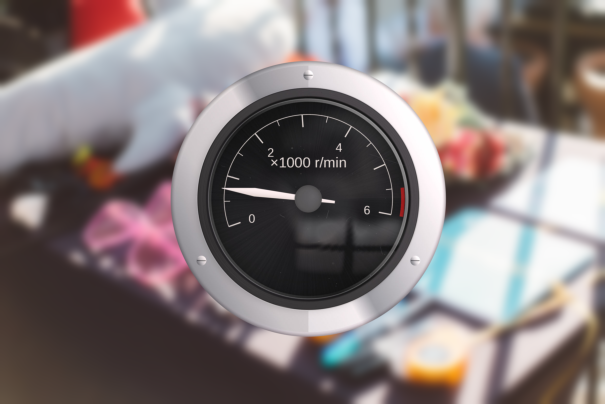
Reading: 750; rpm
